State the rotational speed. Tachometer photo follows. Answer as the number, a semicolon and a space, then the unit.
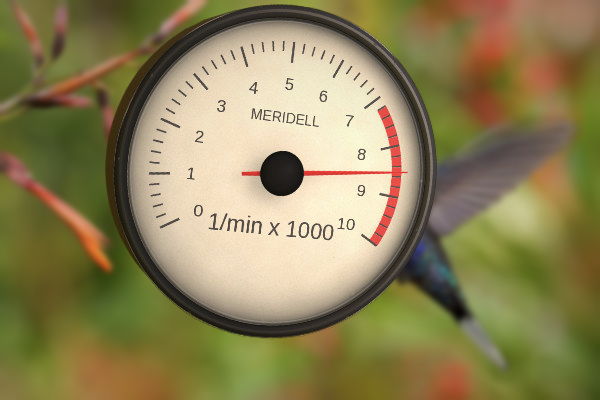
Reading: 8500; rpm
